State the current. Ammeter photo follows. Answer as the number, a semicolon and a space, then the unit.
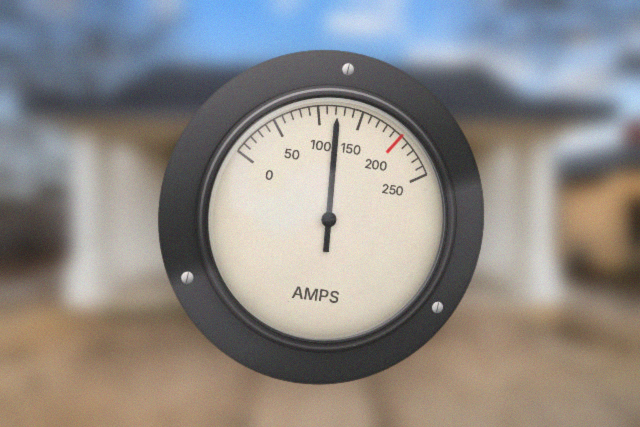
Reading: 120; A
